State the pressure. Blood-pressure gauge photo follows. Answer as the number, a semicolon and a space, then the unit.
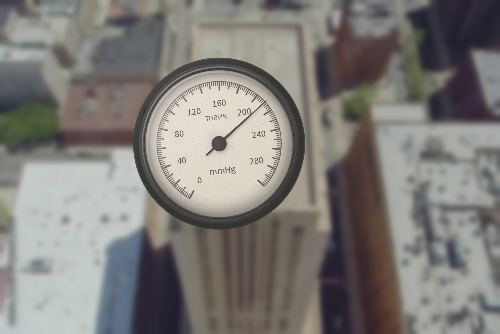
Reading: 210; mmHg
